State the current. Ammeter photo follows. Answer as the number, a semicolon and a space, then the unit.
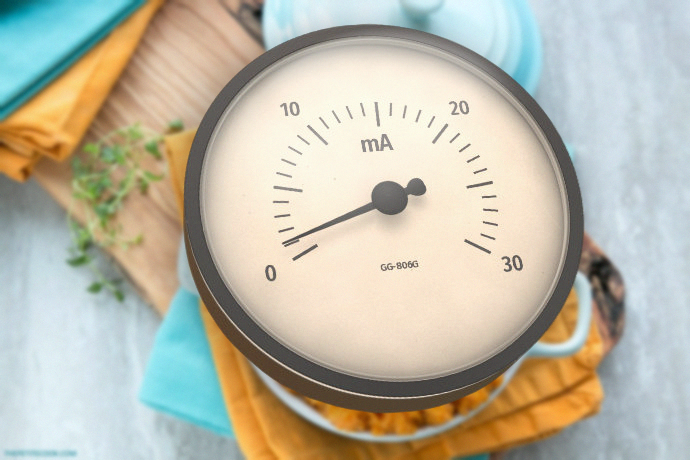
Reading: 1; mA
